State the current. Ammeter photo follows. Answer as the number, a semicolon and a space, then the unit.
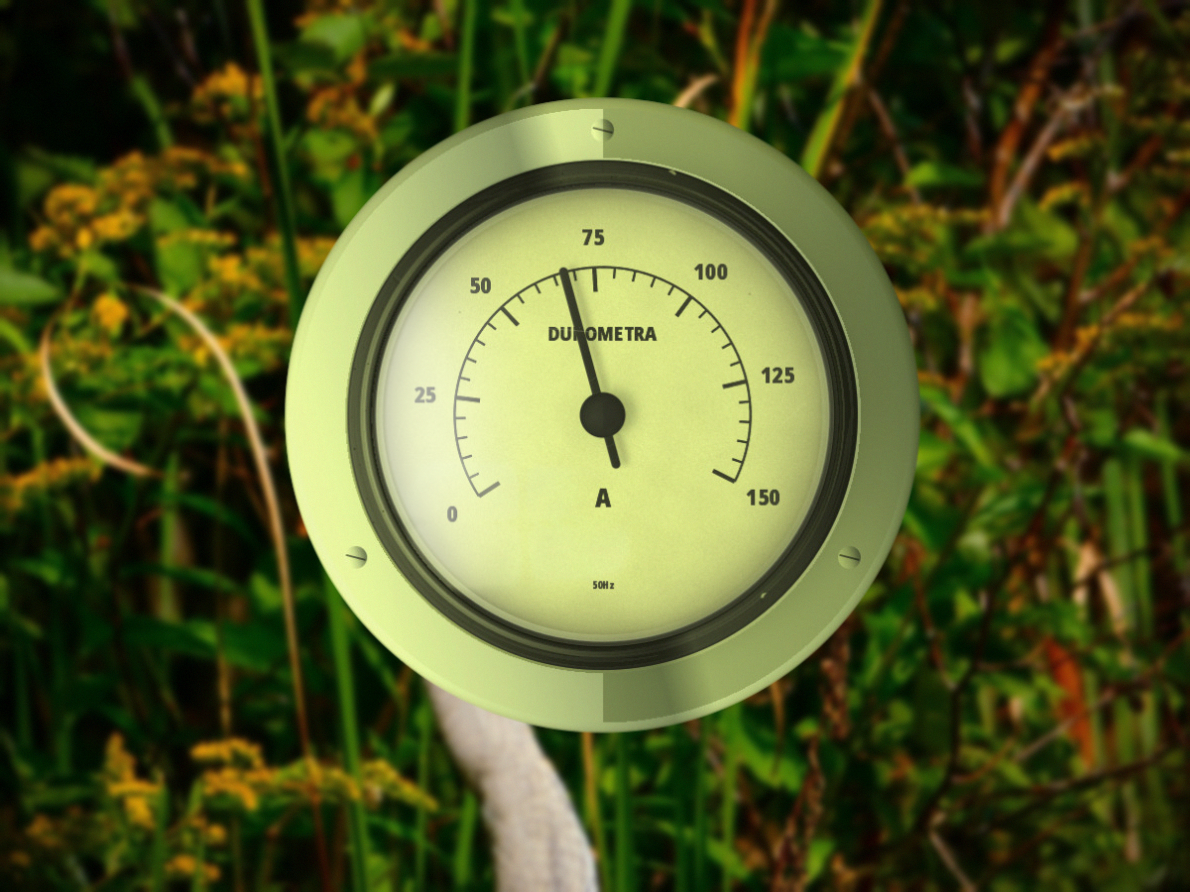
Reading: 67.5; A
